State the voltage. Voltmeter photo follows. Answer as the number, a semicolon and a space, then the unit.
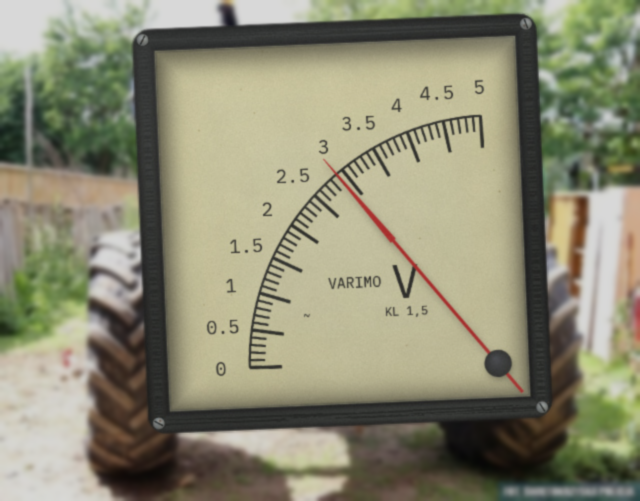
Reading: 2.9; V
